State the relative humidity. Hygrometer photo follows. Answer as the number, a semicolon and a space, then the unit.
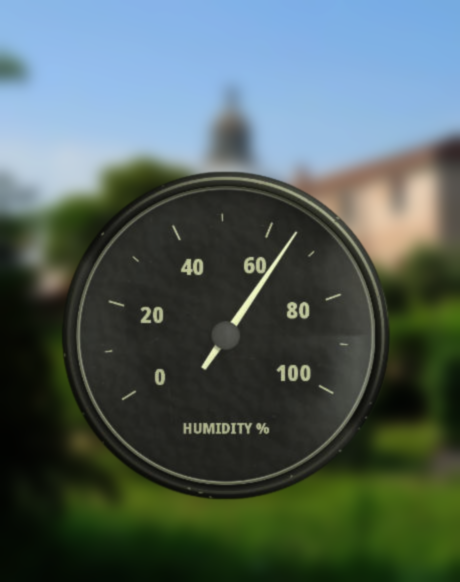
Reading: 65; %
